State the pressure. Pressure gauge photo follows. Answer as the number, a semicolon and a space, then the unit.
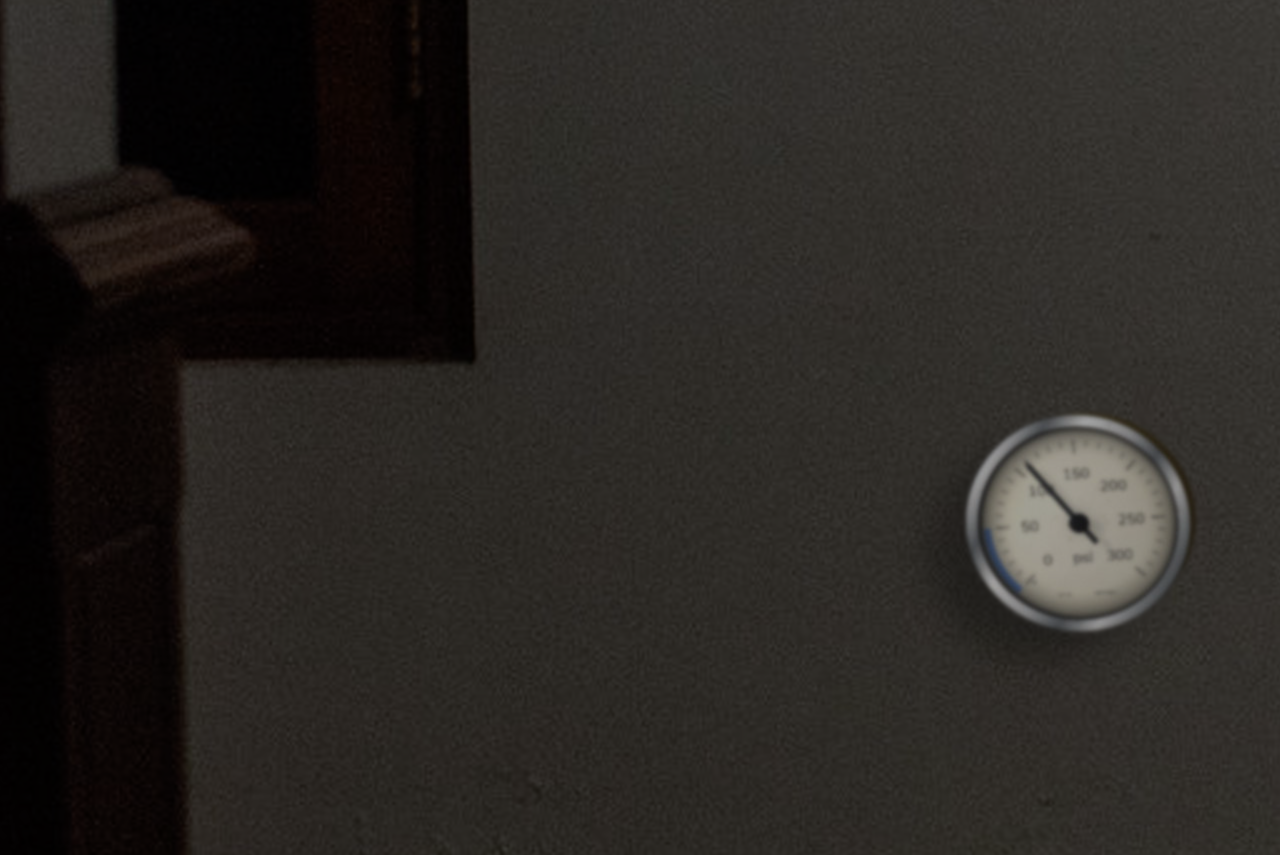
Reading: 110; psi
